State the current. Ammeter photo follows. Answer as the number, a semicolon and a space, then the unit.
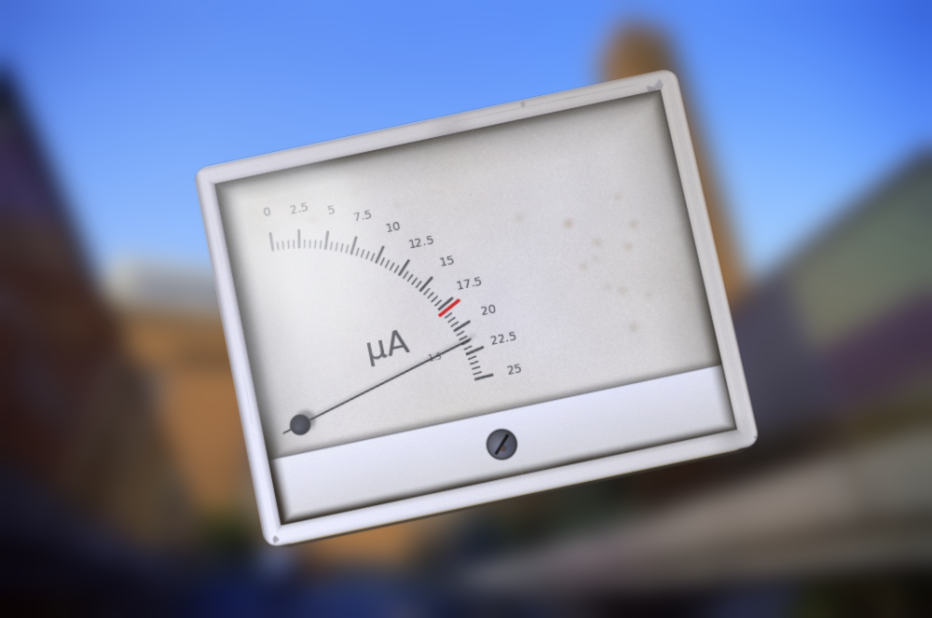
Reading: 21.5; µA
